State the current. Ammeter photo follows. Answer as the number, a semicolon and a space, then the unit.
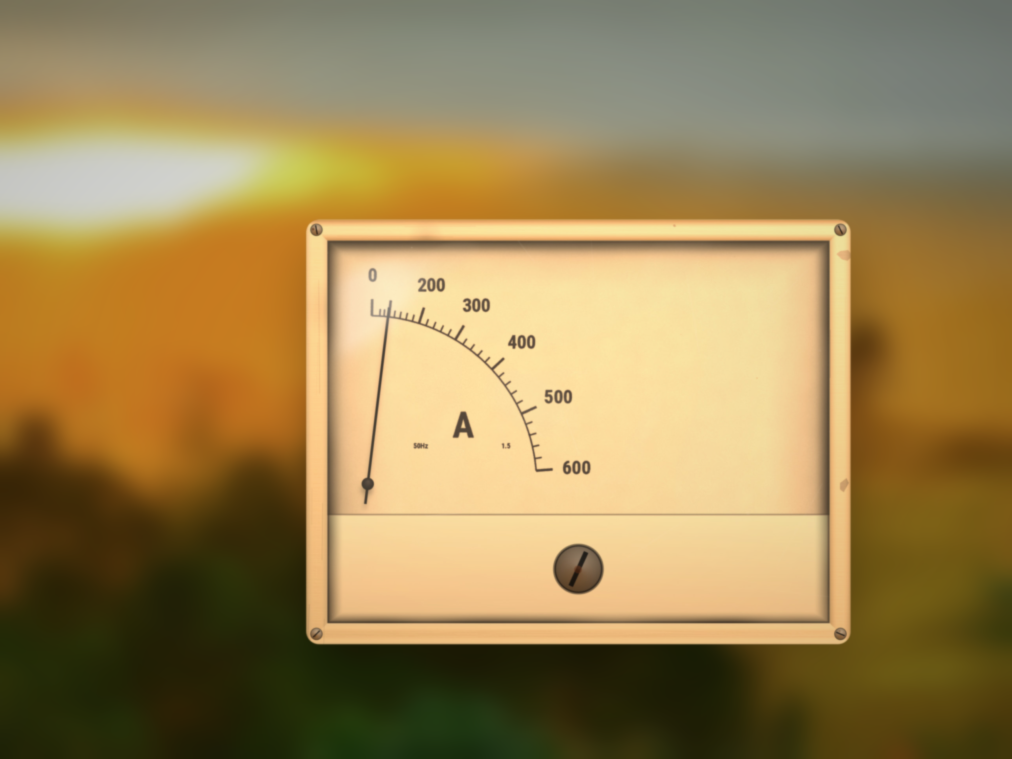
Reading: 100; A
